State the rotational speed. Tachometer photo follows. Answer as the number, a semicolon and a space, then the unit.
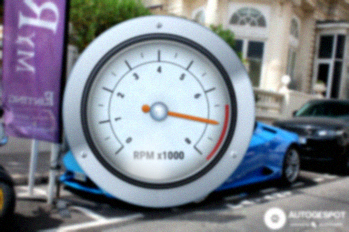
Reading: 7000; rpm
